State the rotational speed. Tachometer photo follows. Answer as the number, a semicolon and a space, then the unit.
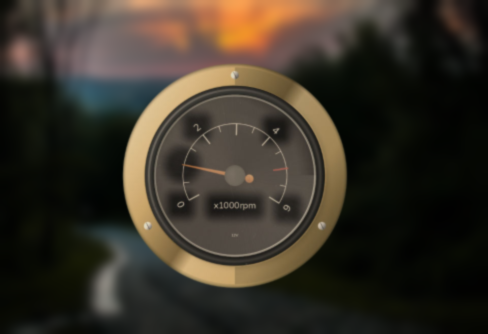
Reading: 1000; rpm
